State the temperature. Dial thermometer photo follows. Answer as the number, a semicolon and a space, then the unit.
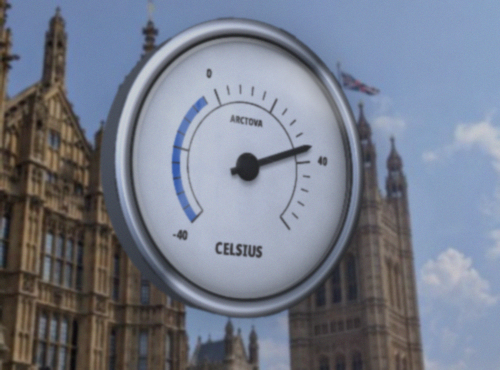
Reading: 36; °C
